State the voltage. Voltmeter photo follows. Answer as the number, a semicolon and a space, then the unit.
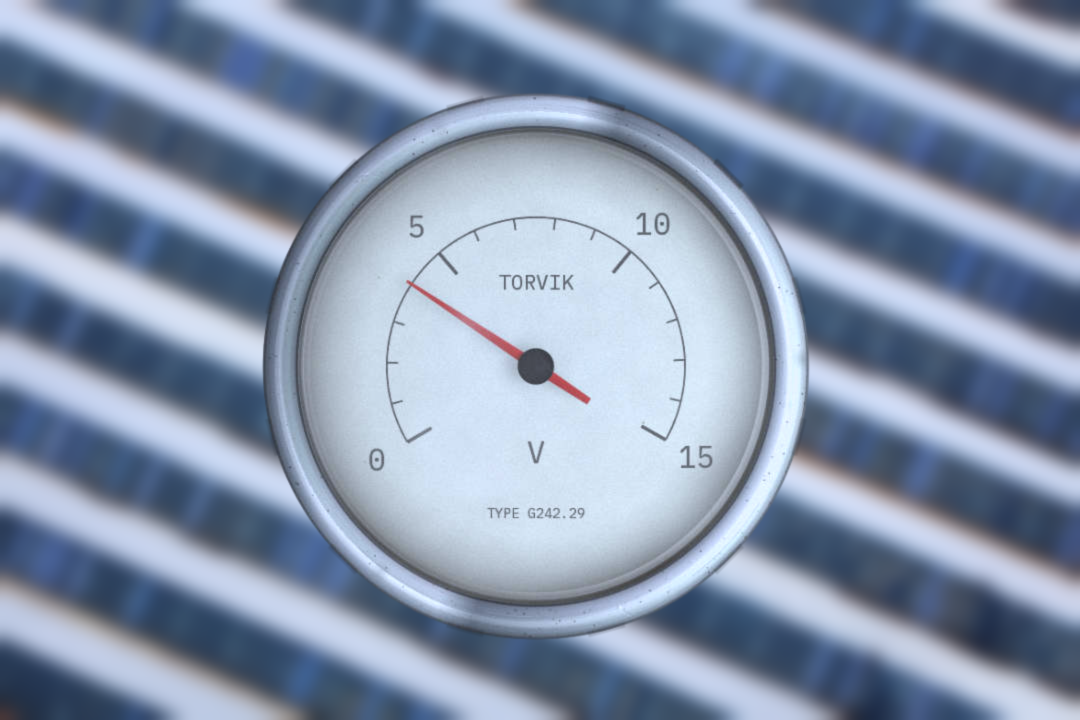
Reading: 4; V
